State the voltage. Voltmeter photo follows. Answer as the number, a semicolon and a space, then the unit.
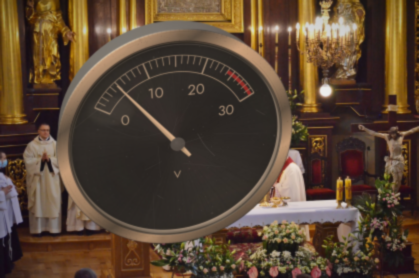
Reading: 5; V
